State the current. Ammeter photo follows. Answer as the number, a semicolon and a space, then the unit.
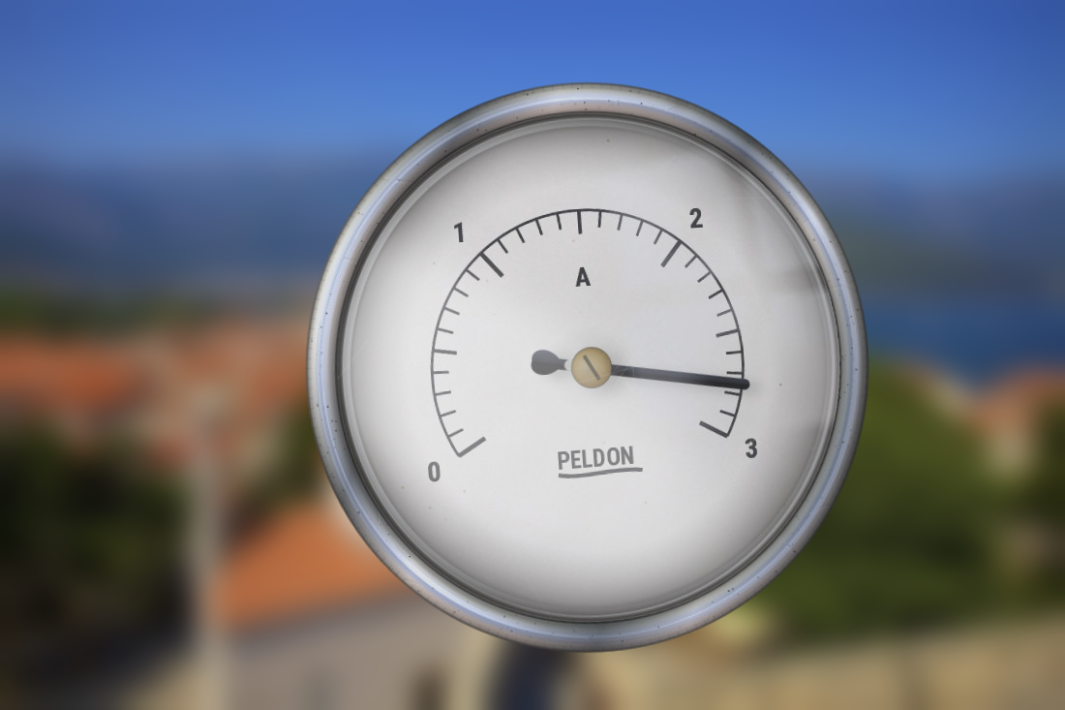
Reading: 2.75; A
